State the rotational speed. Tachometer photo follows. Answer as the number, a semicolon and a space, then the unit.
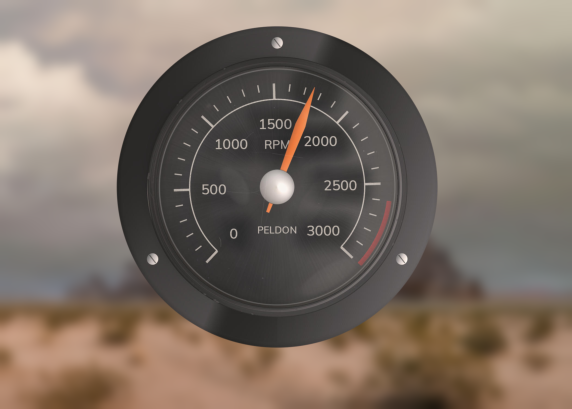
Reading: 1750; rpm
